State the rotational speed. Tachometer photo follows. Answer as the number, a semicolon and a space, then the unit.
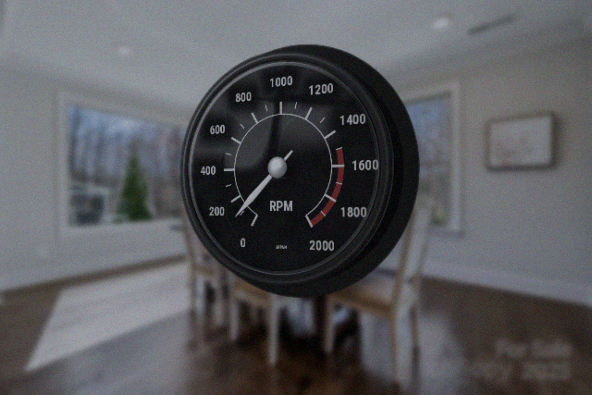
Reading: 100; rpm
